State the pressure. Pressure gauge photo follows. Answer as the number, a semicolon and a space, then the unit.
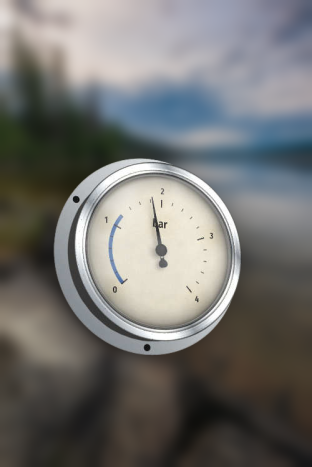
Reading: 1.8; bar
